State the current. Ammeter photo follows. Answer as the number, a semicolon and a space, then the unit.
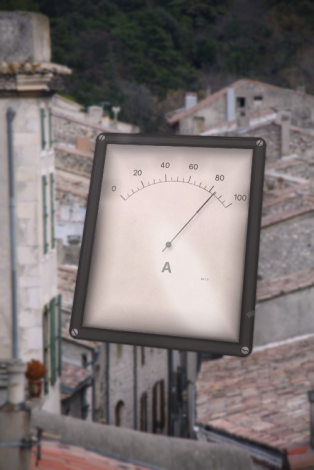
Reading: 85; A
